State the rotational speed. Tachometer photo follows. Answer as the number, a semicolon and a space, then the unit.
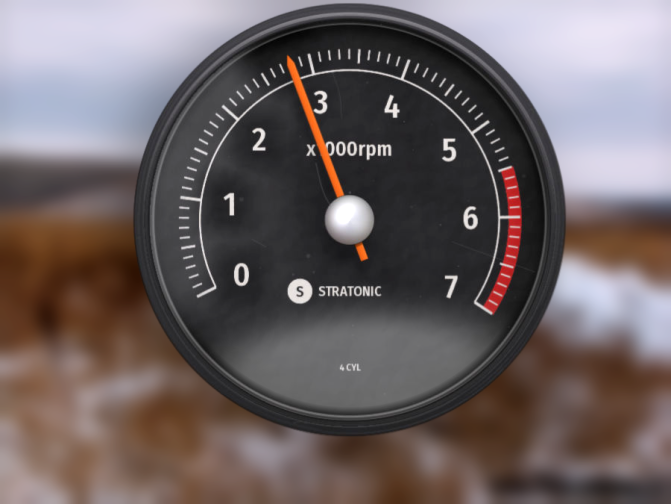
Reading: 2800; rpm
